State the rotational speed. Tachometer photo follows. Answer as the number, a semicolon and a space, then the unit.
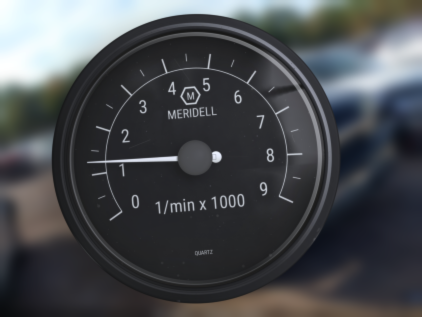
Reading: 1250; rpm
